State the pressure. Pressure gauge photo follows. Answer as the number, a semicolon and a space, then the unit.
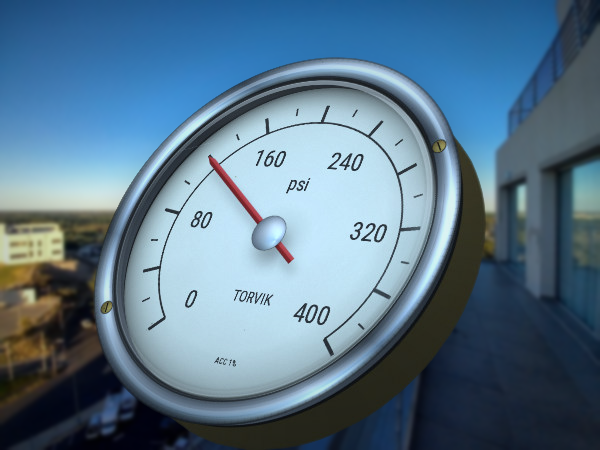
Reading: 120; psi
